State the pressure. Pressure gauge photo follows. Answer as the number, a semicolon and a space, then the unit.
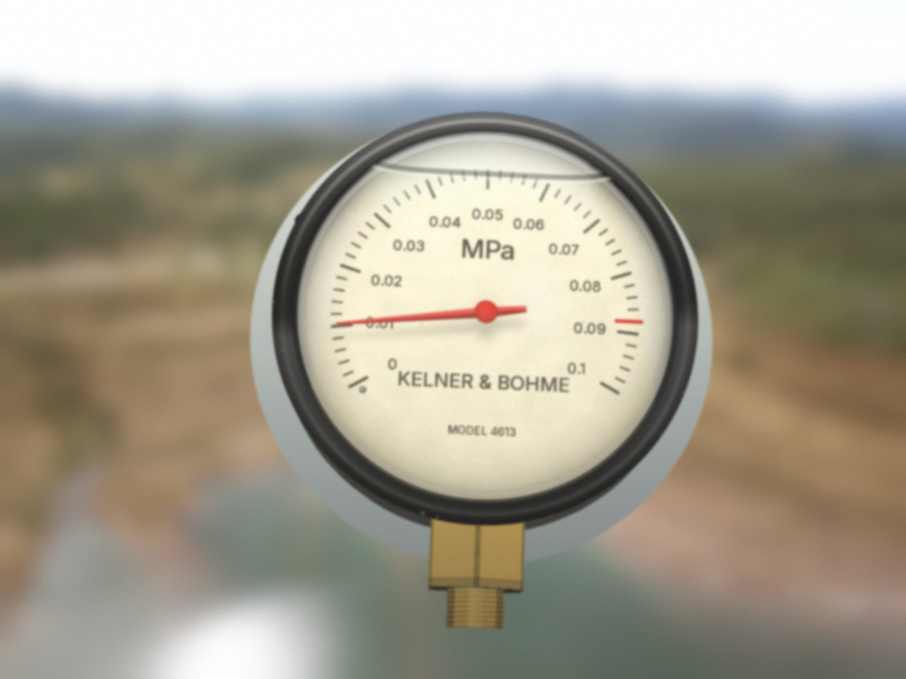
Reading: 0.01; MPa
